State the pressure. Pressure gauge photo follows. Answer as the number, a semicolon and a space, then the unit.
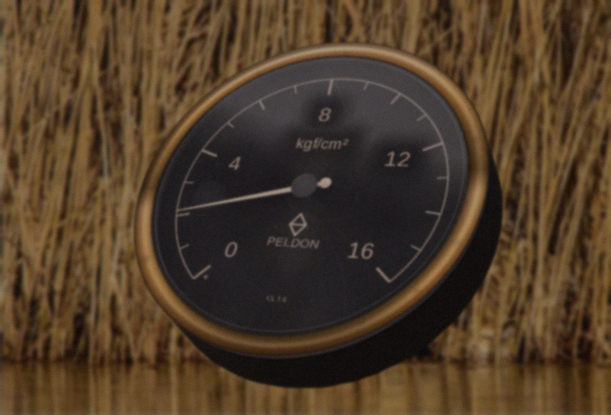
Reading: 2; kg/cm²
